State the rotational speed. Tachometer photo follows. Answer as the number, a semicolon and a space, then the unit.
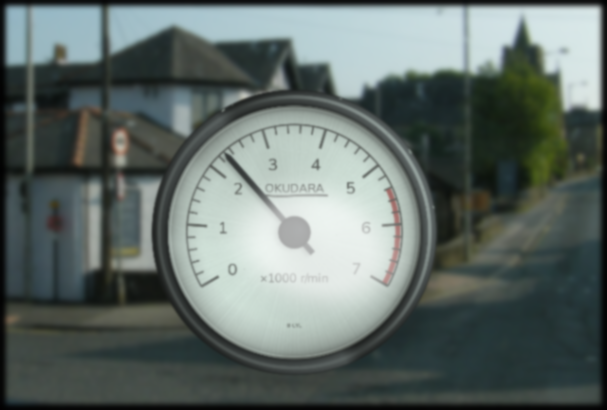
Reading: 2300; rpm
